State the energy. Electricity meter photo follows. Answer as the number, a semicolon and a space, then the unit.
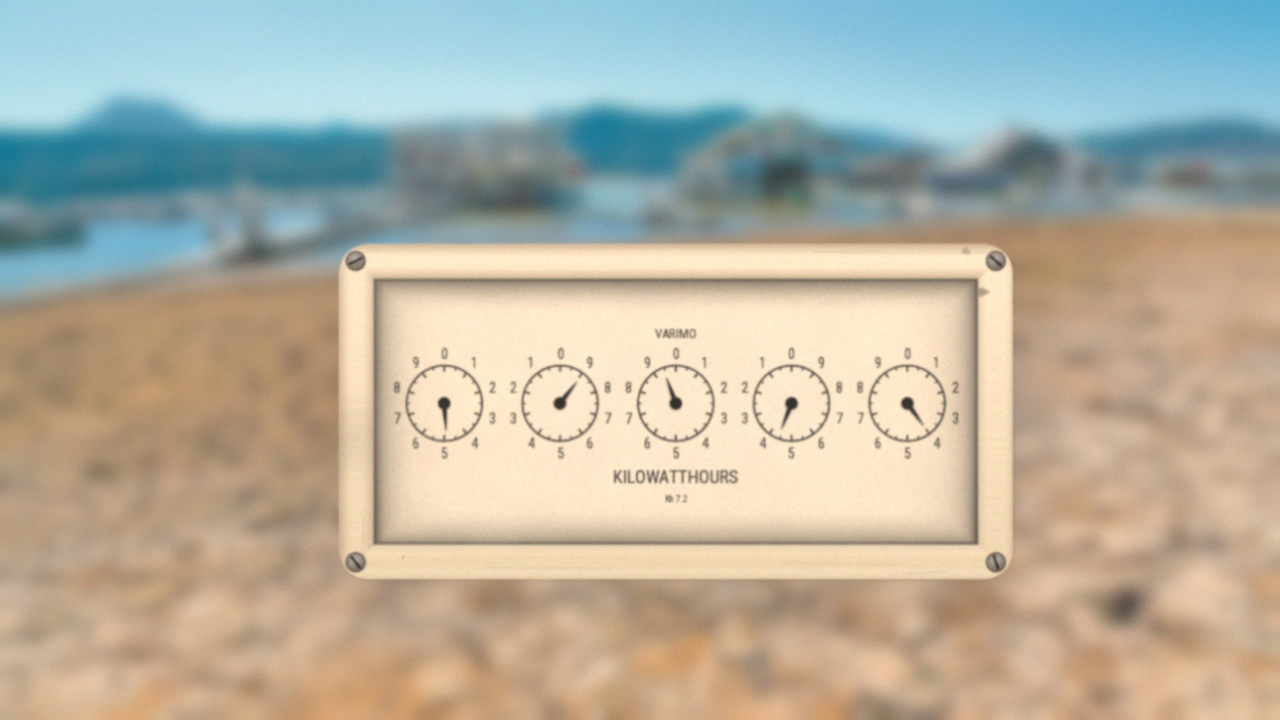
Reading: 48944; kWh
